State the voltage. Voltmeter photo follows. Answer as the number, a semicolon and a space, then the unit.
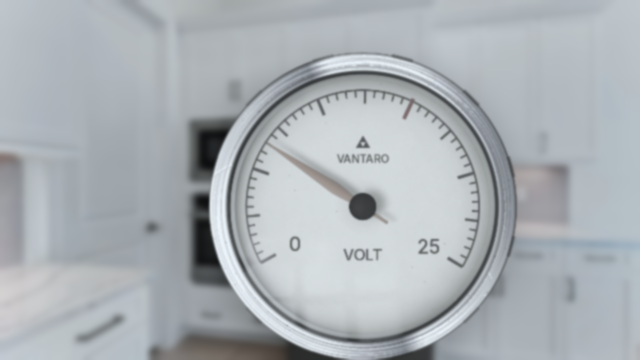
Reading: 6.5; V
